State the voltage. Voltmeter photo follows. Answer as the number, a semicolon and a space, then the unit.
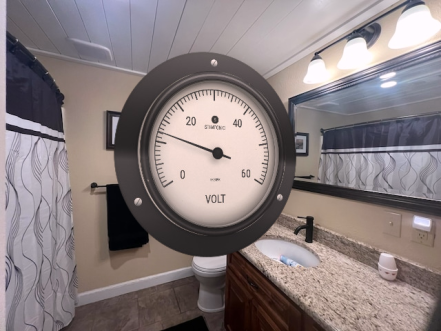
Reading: 12; V
